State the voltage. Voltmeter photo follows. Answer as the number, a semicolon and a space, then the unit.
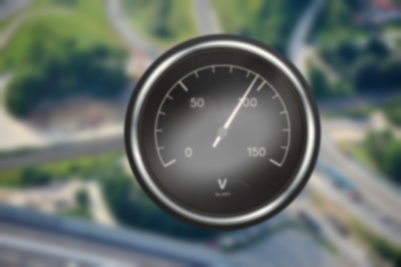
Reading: 95; V
